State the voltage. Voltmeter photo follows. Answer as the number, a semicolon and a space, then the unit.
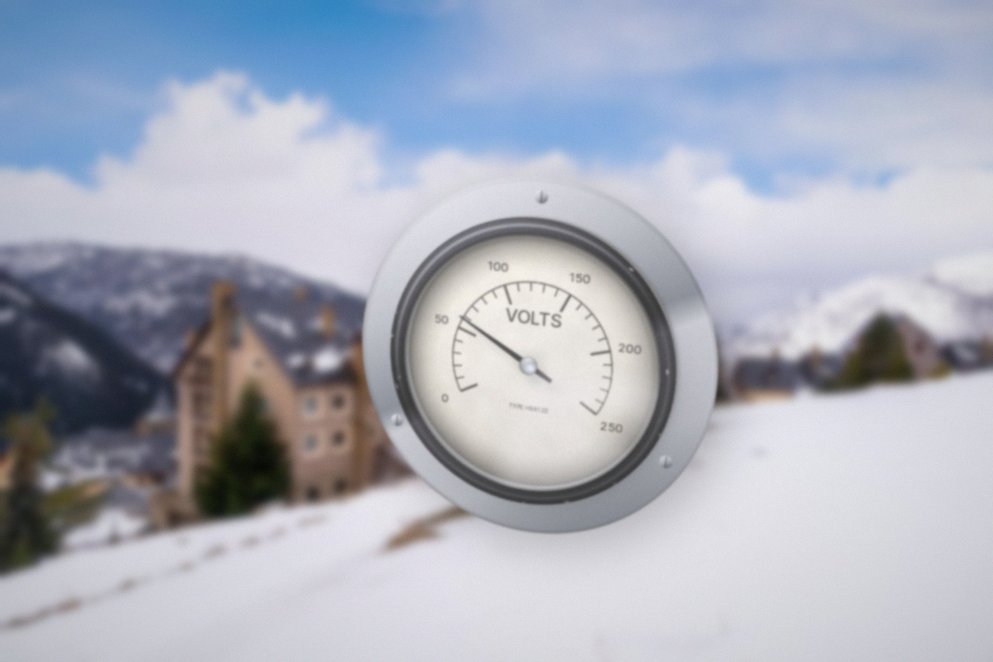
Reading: 60; V
